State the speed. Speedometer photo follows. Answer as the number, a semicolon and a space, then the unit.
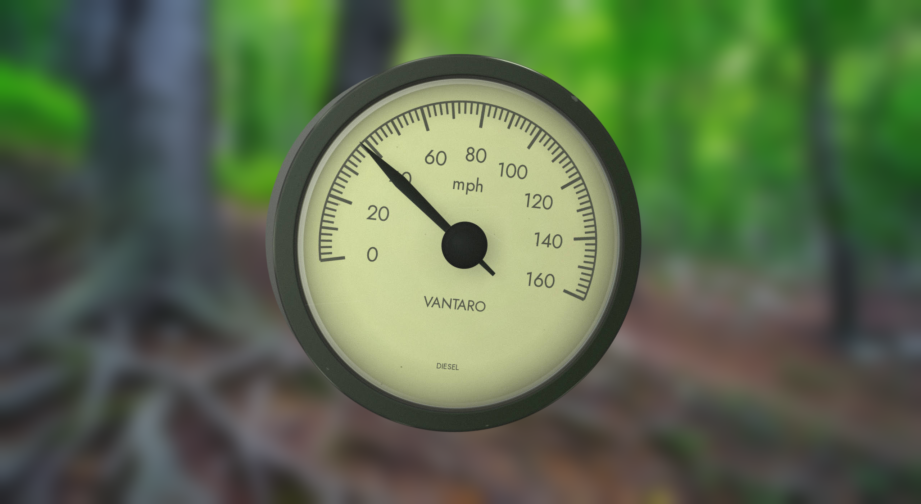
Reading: 38; mph
